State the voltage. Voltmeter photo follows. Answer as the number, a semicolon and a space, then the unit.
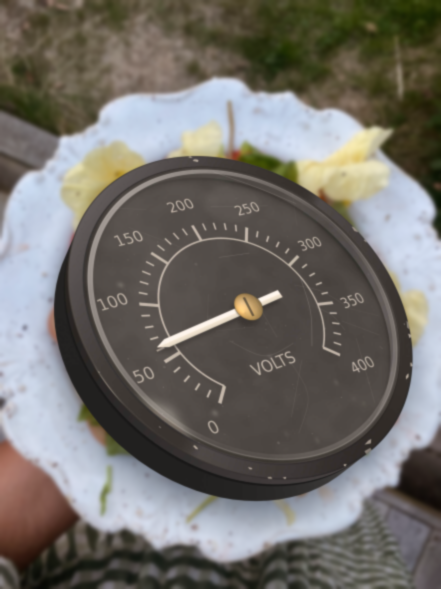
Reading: 60; V
